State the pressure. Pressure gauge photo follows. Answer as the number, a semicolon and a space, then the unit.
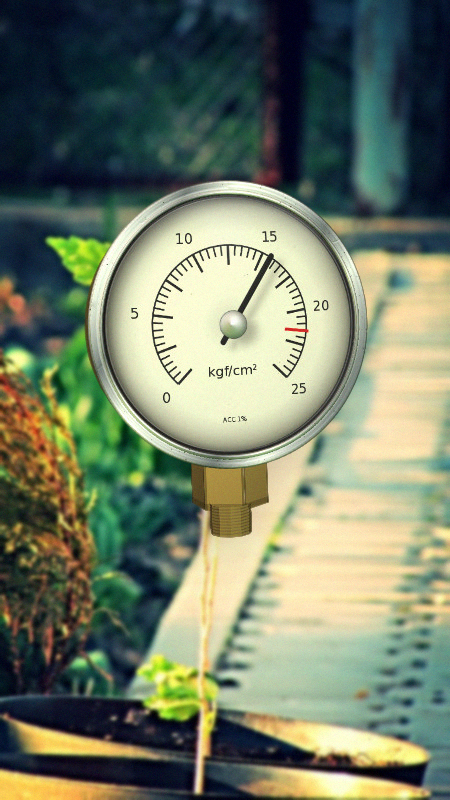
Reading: 15.5; kg/cm²
